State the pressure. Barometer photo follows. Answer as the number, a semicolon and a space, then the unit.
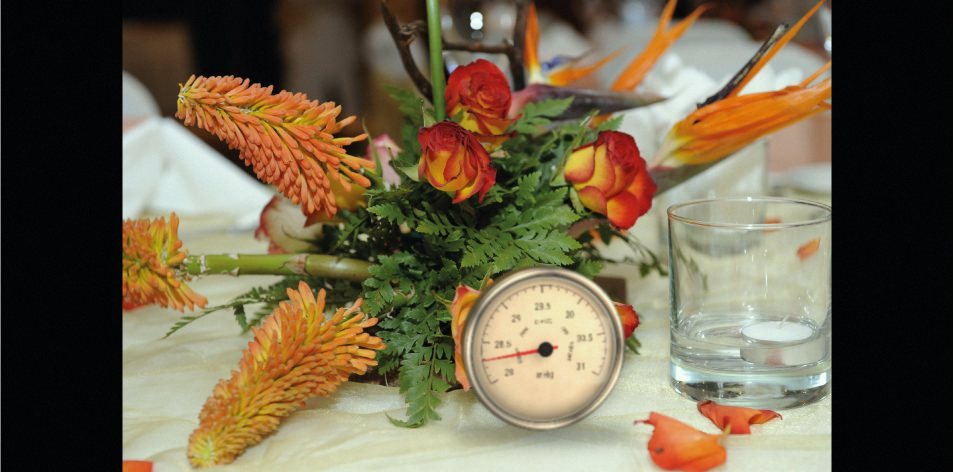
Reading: 28.3; inHg
